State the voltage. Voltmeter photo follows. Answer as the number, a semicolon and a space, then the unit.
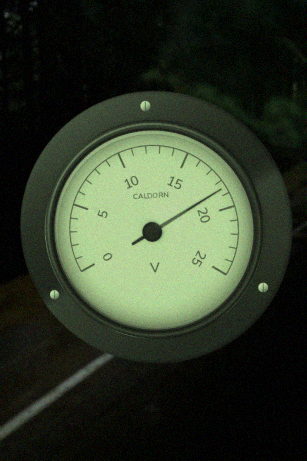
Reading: 18.5; V
